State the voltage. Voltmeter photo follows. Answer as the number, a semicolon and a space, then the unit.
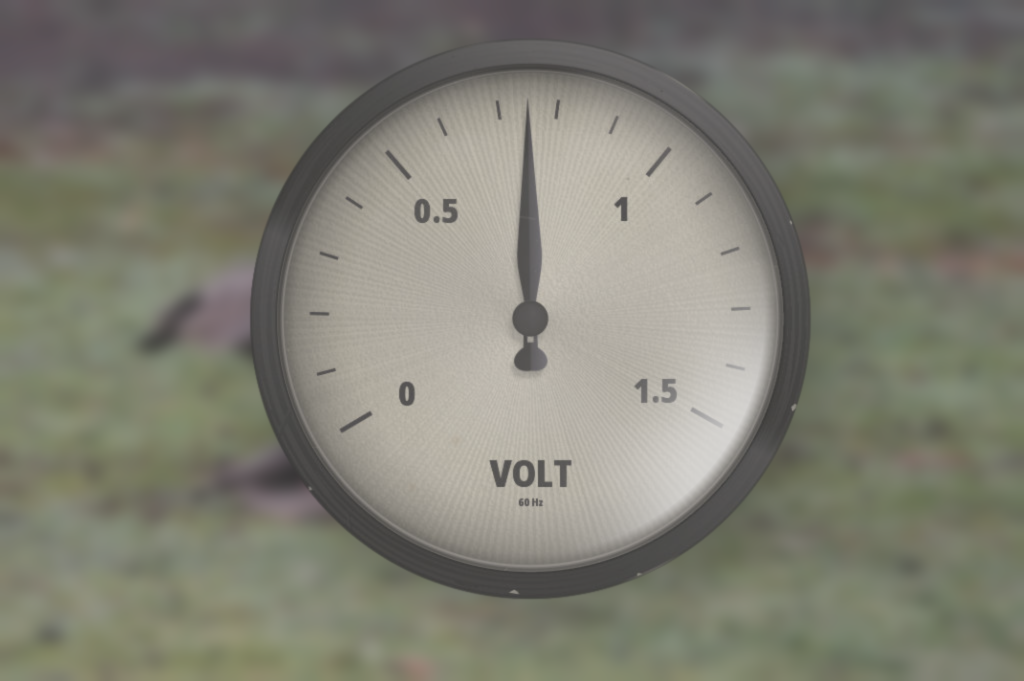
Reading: 0.75; V
